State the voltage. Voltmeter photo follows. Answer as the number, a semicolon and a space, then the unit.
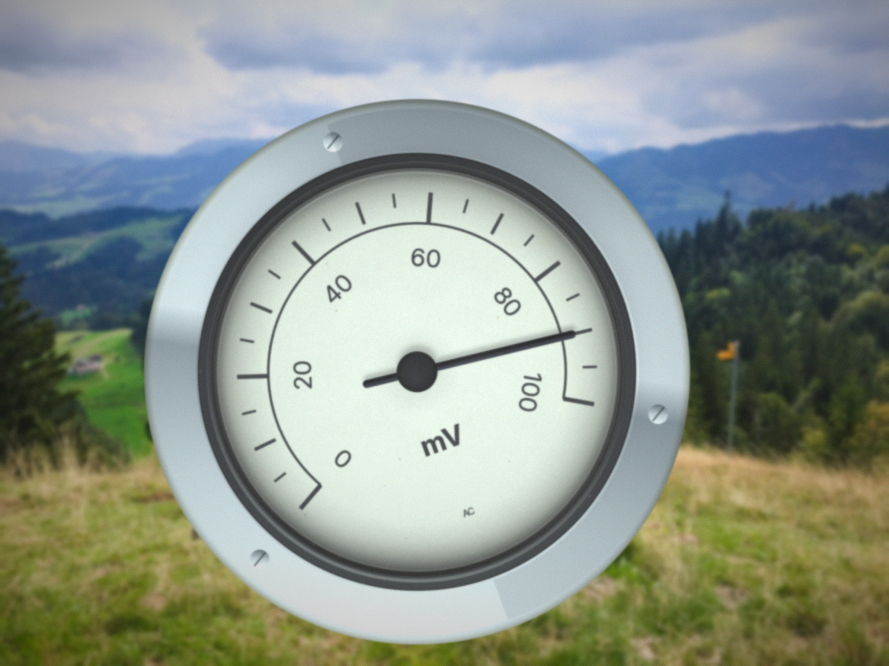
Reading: 90; mV
